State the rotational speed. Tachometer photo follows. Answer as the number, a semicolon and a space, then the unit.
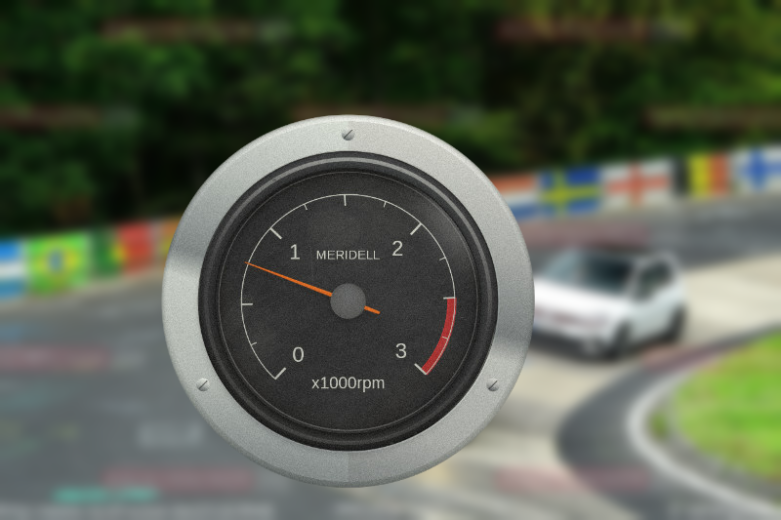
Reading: 750; rpm
